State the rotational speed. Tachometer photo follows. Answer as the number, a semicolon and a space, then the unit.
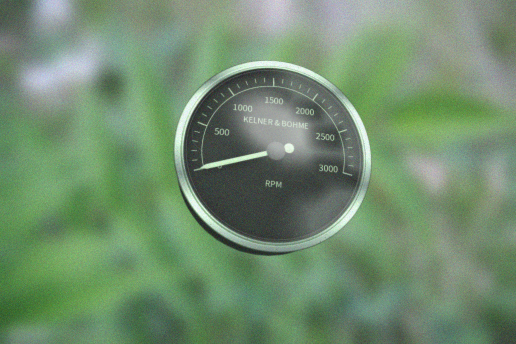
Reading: 0; rpm
